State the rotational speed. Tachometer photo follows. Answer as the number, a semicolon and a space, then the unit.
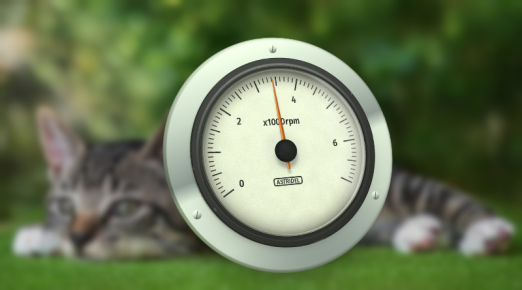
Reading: 3400; rpm
